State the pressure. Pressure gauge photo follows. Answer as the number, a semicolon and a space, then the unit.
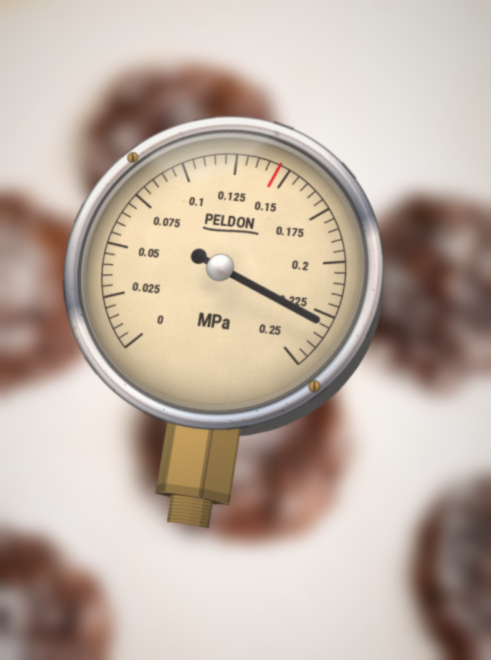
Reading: 0.23; MPa
